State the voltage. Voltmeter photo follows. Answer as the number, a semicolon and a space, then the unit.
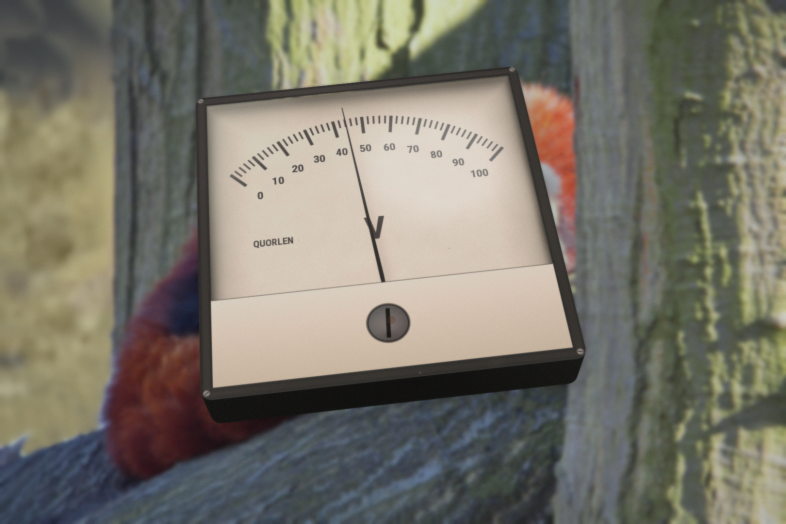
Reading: 44; V
